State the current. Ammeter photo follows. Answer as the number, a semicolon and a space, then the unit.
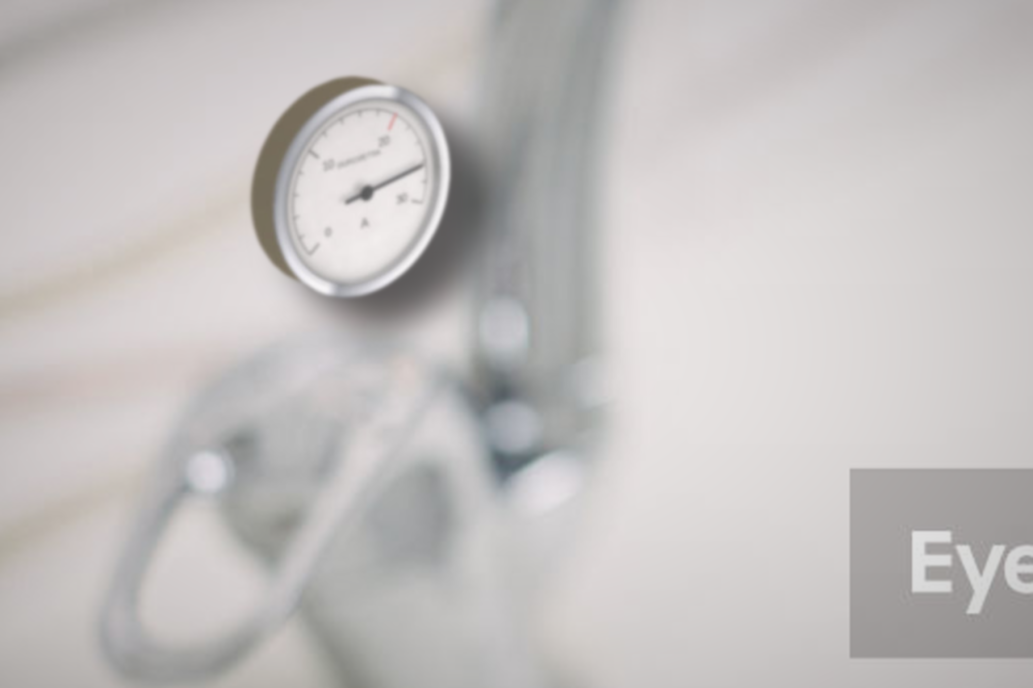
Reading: 26; A
